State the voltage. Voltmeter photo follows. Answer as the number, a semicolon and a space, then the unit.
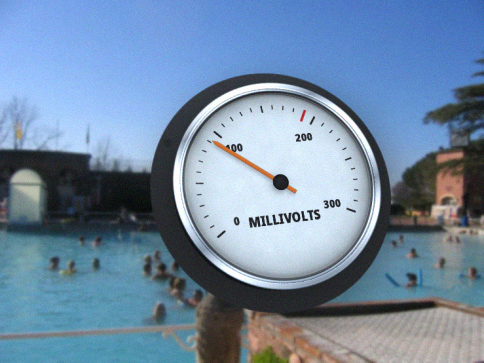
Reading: 90; mV
